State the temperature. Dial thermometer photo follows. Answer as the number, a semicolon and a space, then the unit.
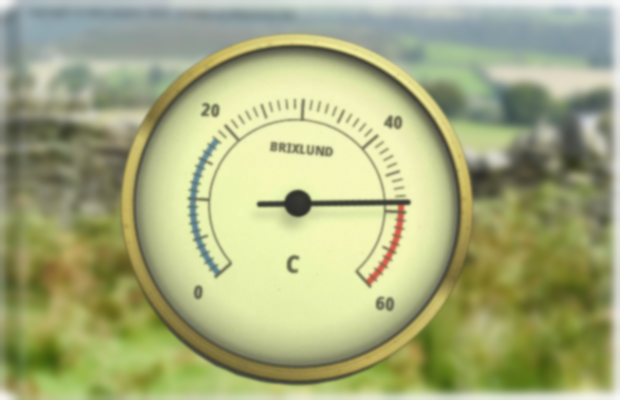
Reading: 49; °C
